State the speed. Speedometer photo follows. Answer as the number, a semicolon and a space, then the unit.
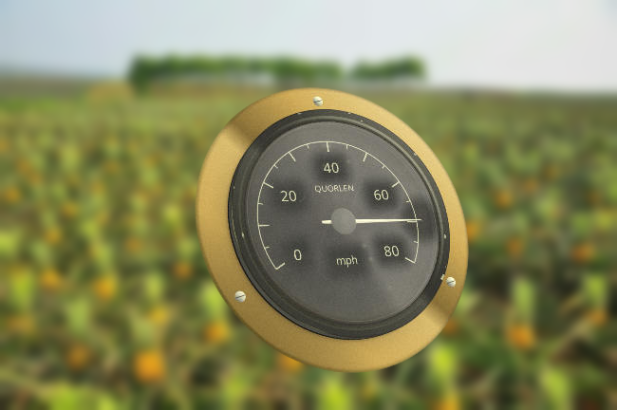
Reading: 70; mph
